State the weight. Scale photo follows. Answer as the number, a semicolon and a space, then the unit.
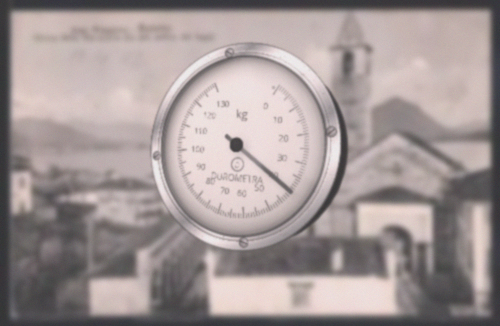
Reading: 40; kg
